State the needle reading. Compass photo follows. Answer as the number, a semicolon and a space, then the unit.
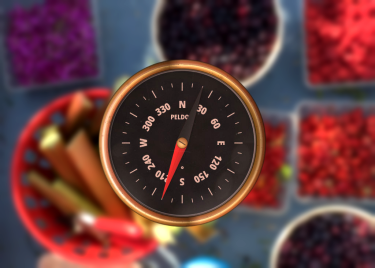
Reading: 200; °
